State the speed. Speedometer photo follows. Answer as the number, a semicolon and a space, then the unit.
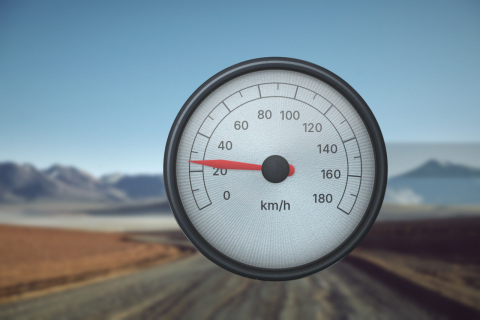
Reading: 25; km/h
